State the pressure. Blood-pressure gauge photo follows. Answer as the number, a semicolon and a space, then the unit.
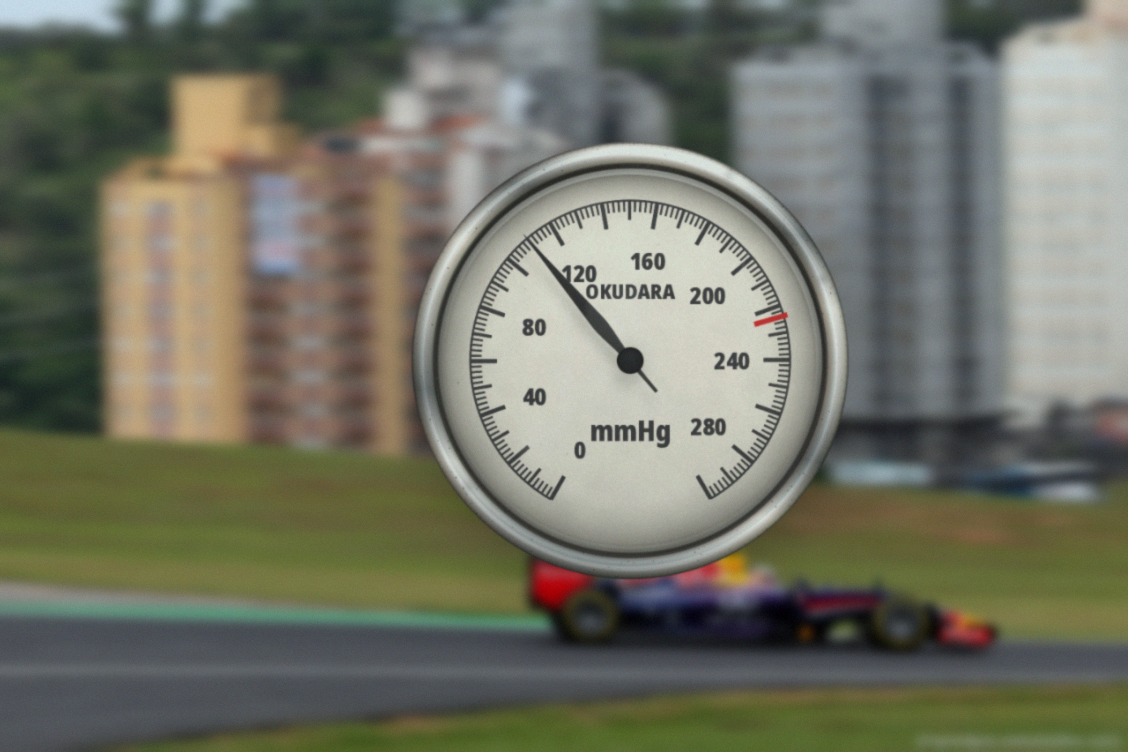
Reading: 110; mmHg
